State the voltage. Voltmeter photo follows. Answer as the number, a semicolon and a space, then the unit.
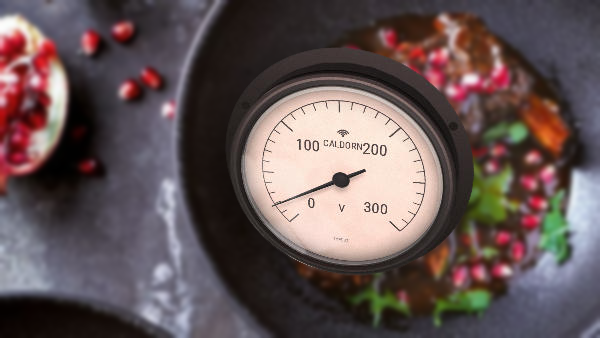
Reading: 20; V
